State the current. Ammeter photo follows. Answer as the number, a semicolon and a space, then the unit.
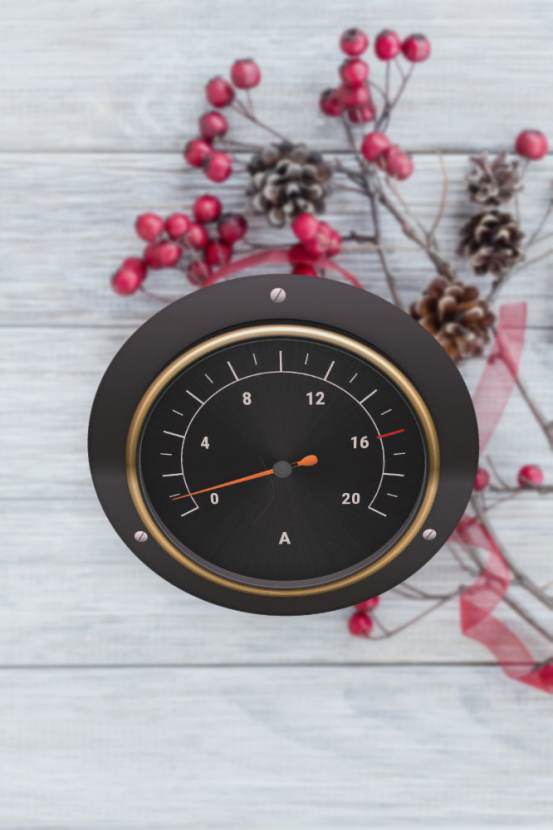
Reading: 1; A
